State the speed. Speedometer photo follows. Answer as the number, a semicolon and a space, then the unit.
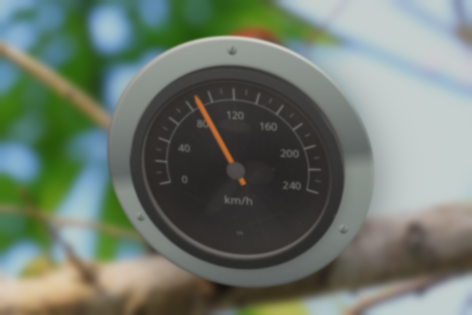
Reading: 90; km/h
